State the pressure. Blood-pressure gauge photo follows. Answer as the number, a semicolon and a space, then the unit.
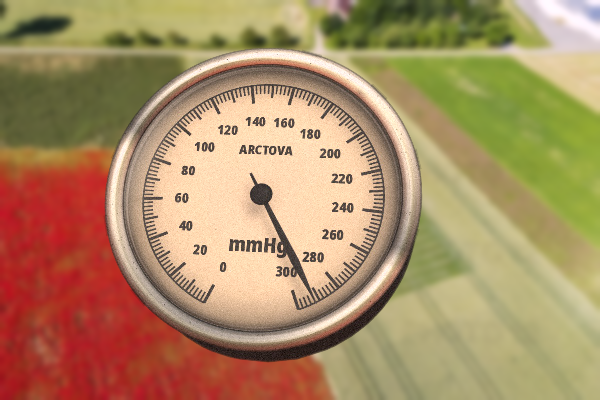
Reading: 292; mmHg
